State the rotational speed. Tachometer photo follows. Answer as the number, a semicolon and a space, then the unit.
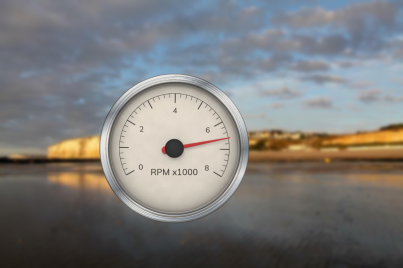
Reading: 6600; rpm
